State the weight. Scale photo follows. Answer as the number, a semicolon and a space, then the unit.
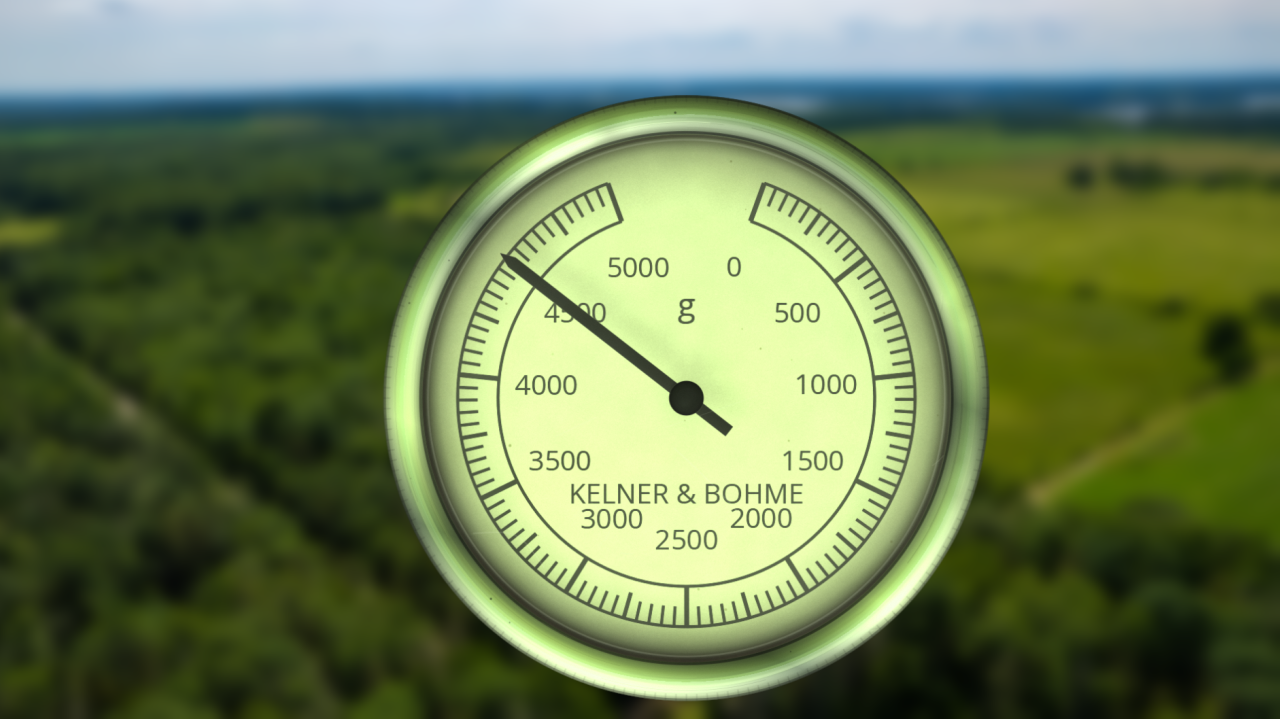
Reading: 4500; g
